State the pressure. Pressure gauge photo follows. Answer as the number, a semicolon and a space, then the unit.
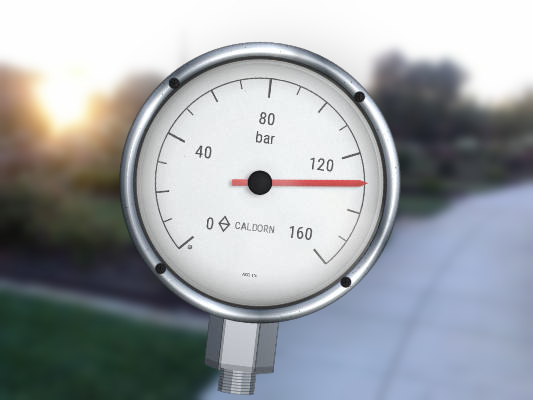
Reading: 130; bar
